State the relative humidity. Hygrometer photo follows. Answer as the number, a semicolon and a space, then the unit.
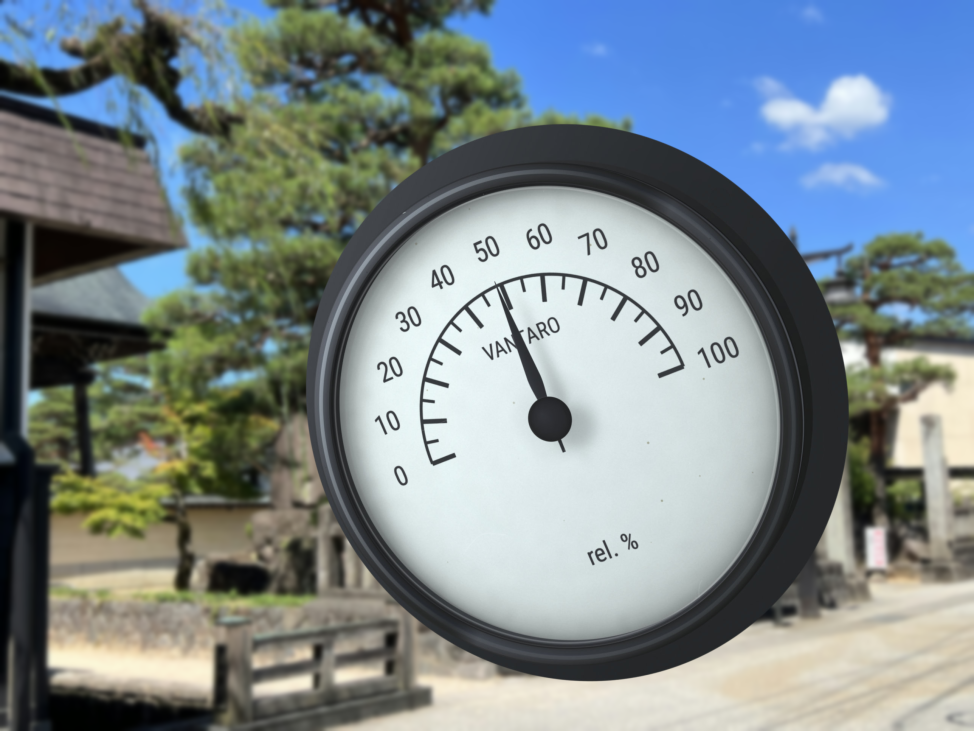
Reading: 50; %
